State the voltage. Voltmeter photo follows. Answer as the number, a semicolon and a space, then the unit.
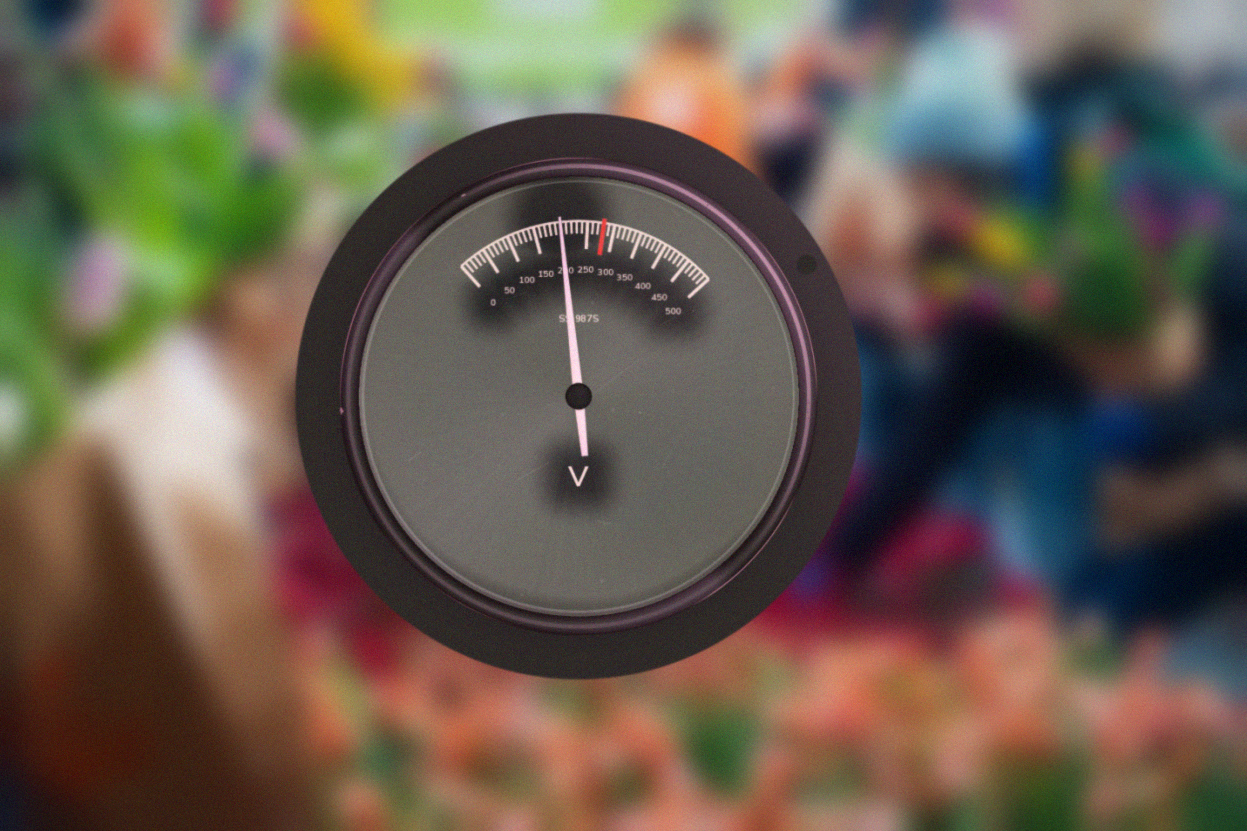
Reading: 200; V
